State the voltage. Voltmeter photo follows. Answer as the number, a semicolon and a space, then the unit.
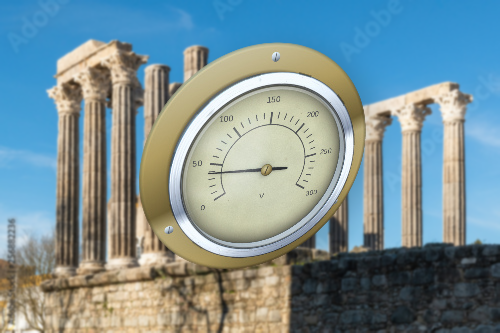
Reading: 40; V
